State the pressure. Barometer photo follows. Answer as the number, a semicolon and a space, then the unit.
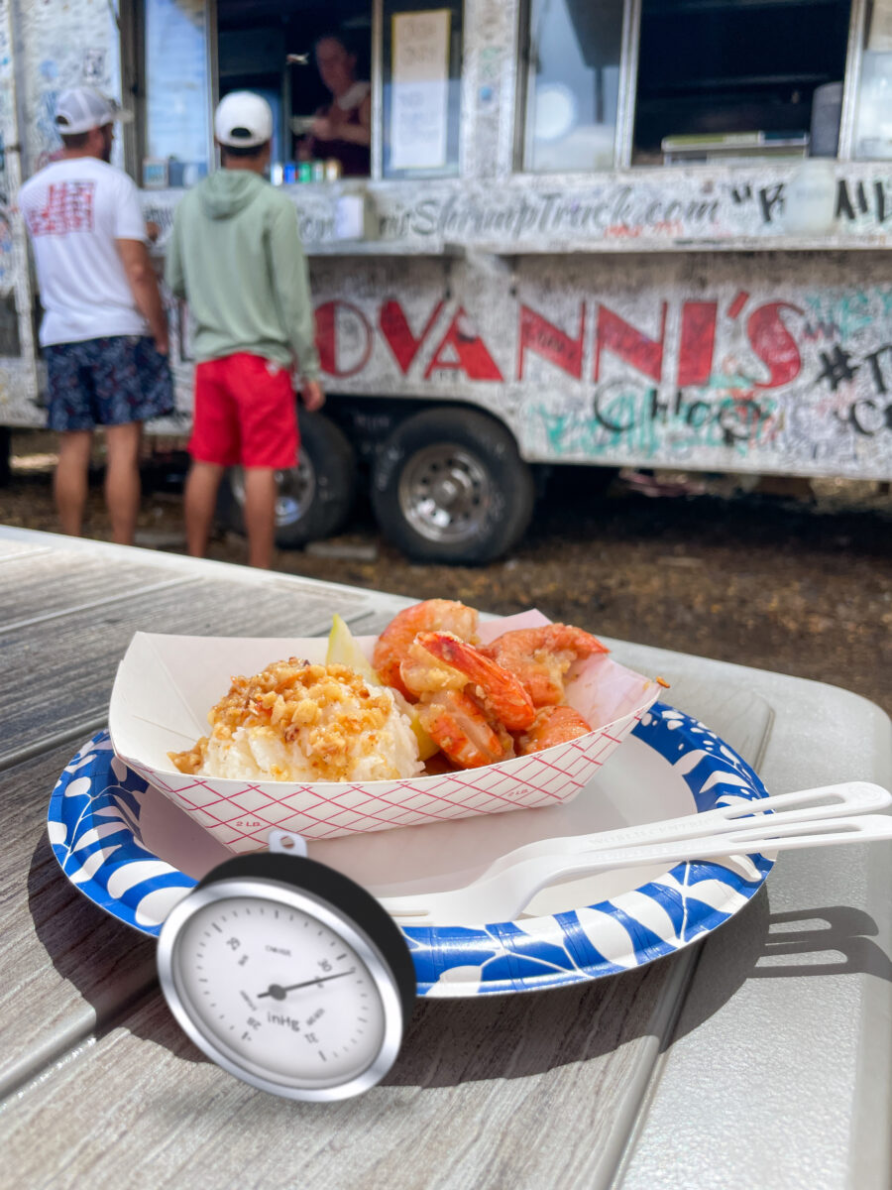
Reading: 30.1; inHg
